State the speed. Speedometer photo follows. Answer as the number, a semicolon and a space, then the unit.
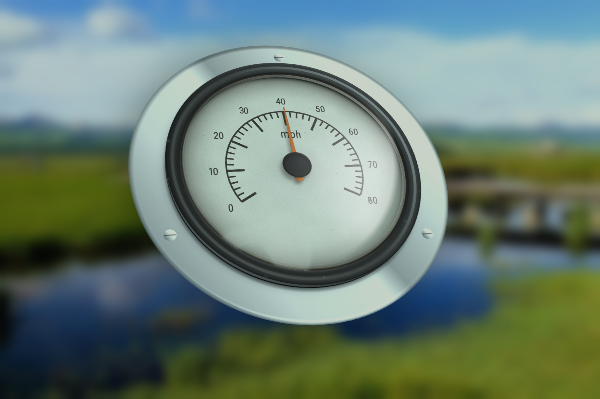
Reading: 40; mph
